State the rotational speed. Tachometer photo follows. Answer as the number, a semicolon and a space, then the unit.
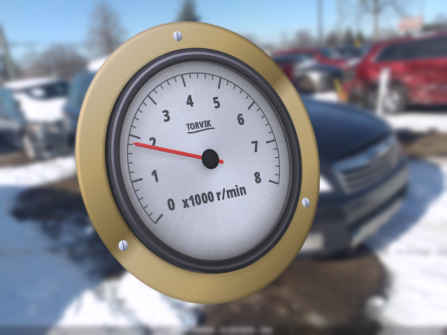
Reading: 1800; rpm
